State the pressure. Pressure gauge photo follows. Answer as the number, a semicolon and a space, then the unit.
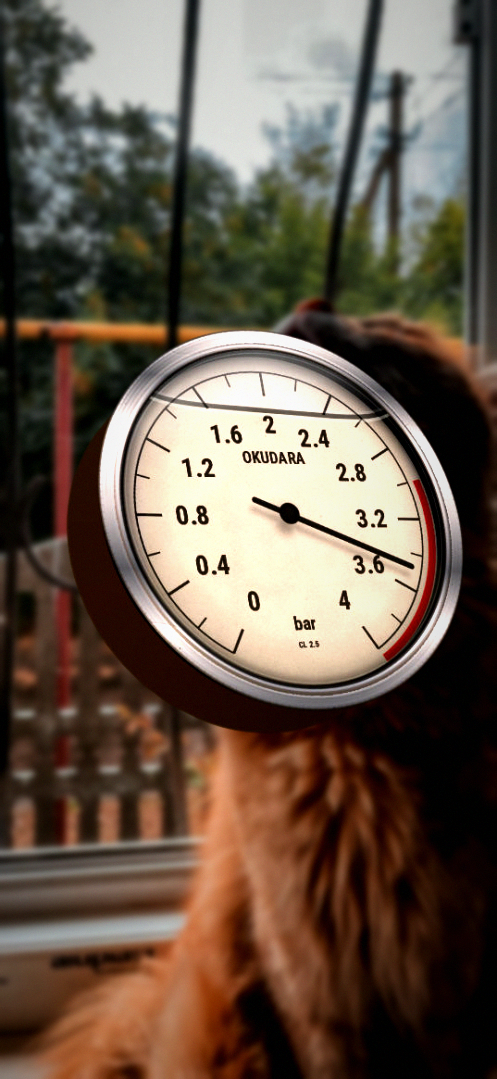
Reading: 3.5; bar
